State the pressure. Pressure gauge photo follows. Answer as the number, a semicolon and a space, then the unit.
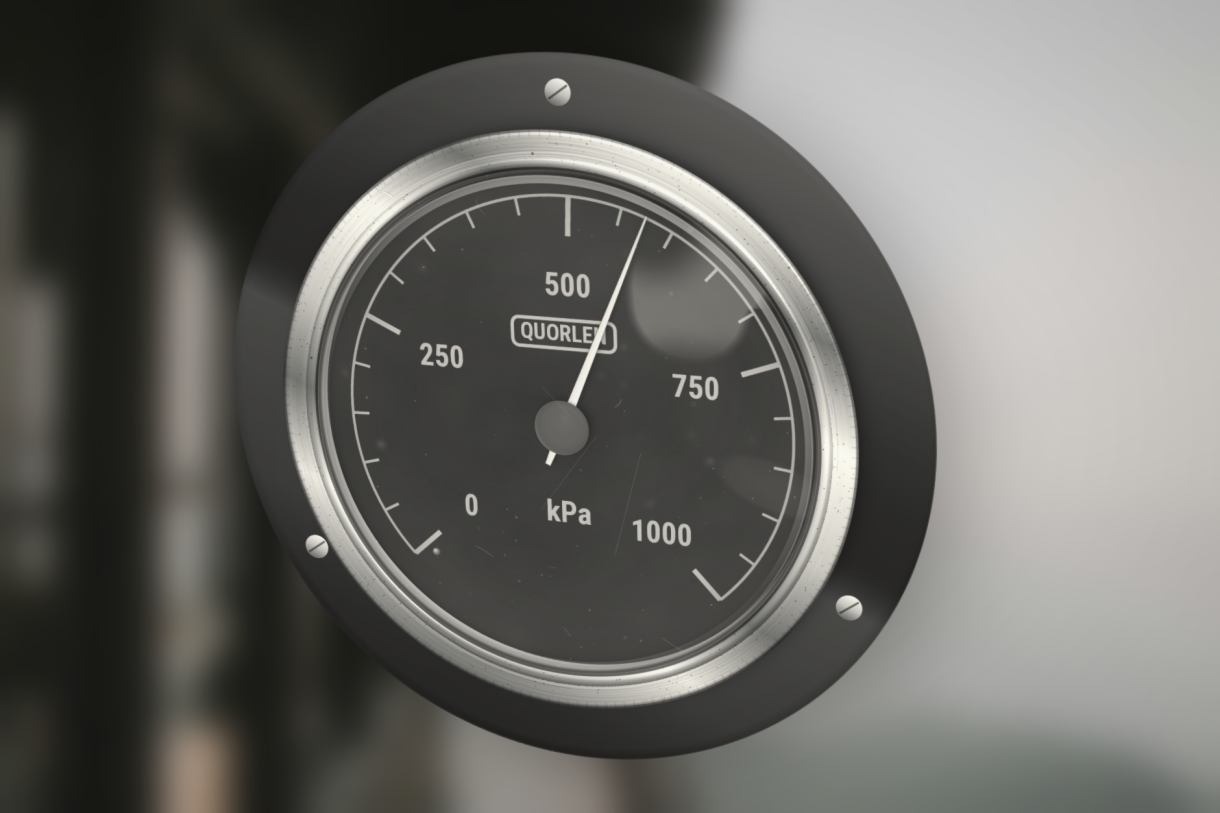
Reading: 575; kPa
